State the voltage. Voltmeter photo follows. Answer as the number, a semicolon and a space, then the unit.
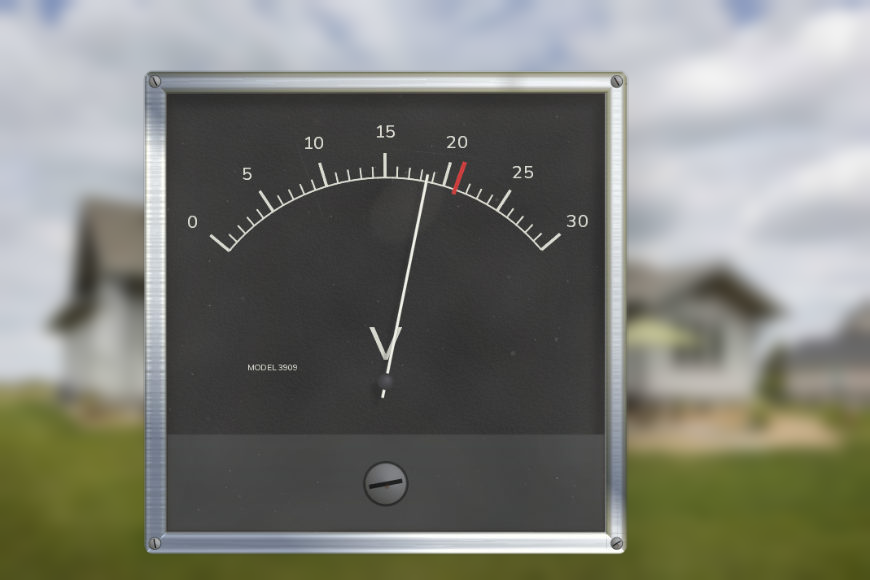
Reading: 18.5; V
